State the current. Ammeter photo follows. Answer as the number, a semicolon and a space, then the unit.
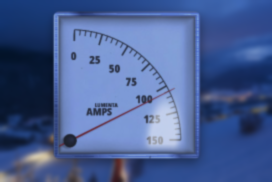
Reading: 105; A
